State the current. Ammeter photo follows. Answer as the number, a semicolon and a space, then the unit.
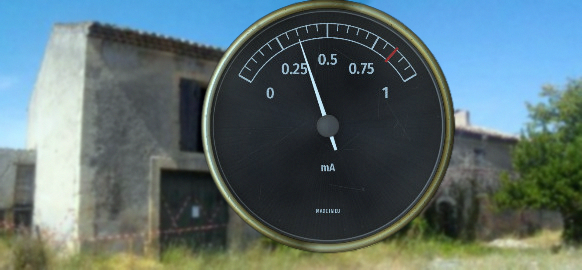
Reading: 0.35; mA
